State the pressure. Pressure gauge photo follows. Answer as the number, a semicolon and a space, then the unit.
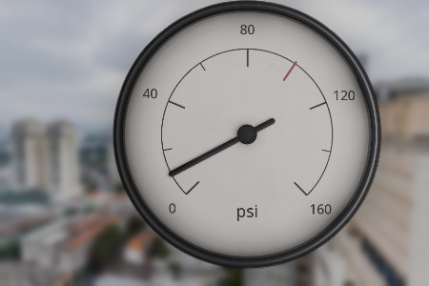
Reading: 10; psi
